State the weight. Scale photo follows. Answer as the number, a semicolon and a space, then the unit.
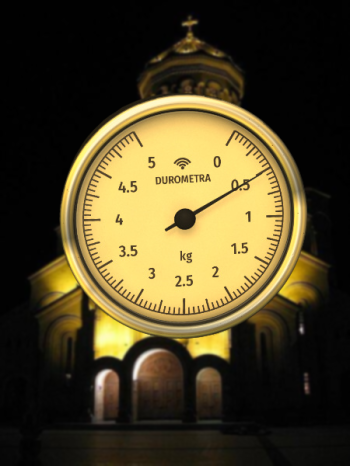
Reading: 0.5; kg
